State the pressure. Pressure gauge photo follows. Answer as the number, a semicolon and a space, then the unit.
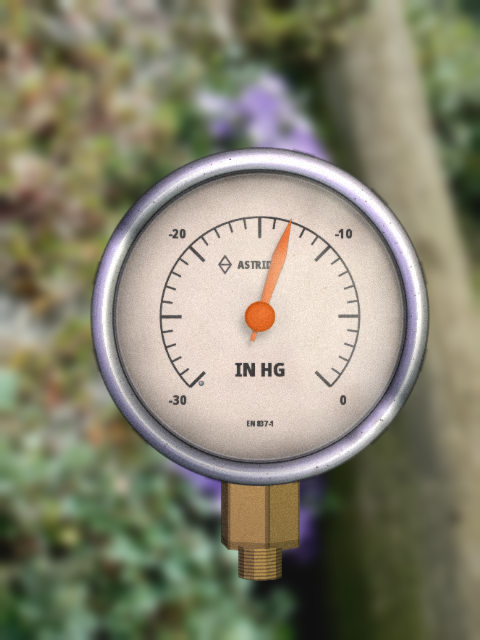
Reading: -13; inHg
